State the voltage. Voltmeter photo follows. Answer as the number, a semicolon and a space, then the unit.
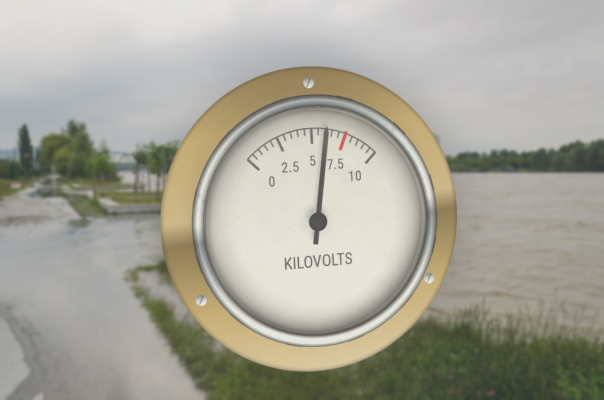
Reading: 6; kV
